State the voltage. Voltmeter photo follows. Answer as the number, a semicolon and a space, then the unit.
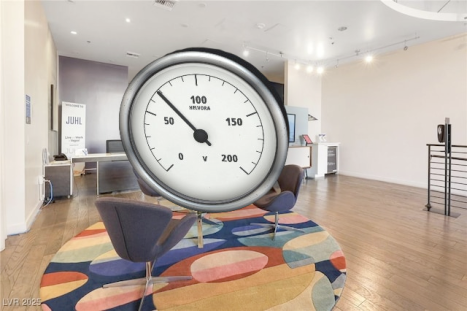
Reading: 70; V
